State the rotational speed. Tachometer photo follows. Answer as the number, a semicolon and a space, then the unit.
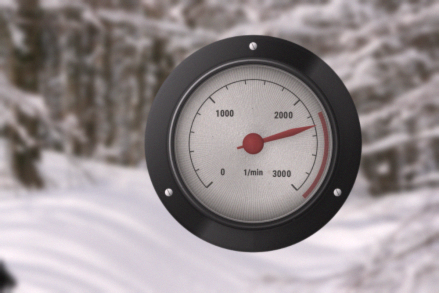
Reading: 2300; rpm
